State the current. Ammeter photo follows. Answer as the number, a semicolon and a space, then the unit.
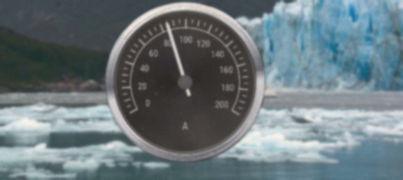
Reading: 85; A
